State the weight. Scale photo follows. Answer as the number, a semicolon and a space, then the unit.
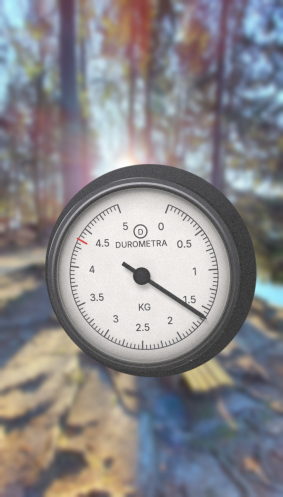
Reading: 1.6; kg
